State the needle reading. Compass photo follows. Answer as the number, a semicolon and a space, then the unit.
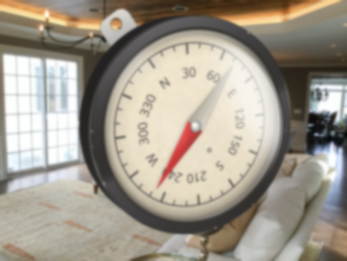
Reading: 250; °
